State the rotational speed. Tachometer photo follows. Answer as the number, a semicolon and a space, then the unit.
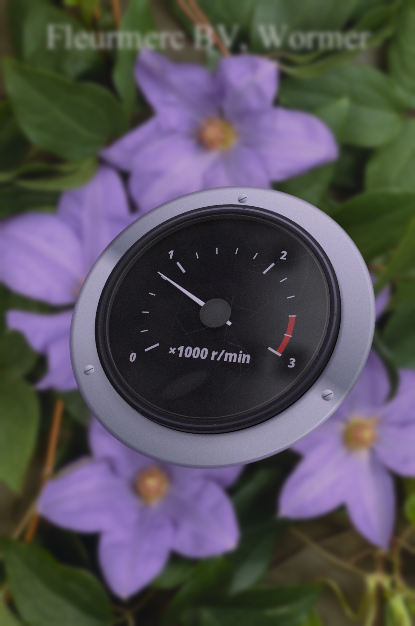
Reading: 800; rpm
